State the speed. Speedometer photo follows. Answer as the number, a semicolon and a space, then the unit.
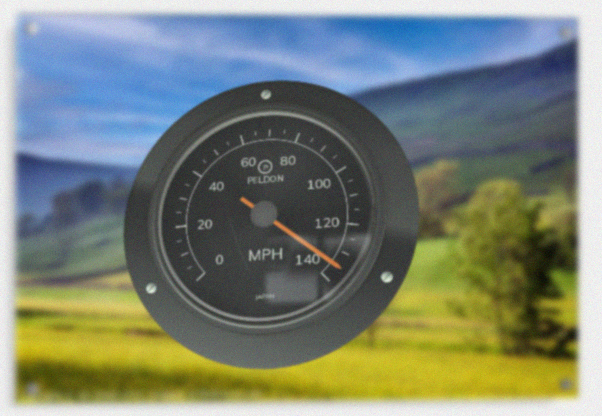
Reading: 135; mph
